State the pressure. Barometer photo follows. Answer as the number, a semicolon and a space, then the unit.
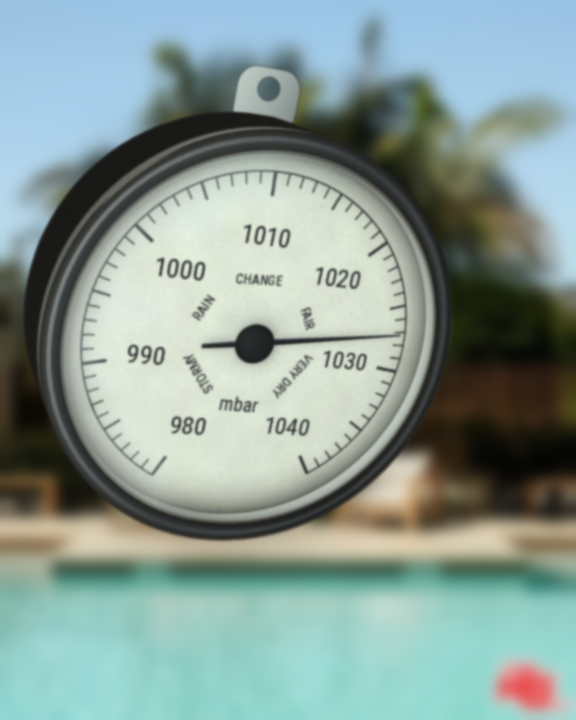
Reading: 1027; mbar
